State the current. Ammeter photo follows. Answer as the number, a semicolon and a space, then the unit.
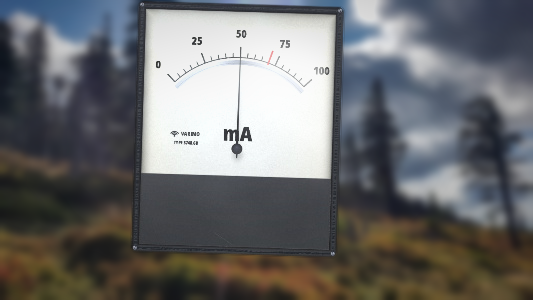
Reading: 50; mA
